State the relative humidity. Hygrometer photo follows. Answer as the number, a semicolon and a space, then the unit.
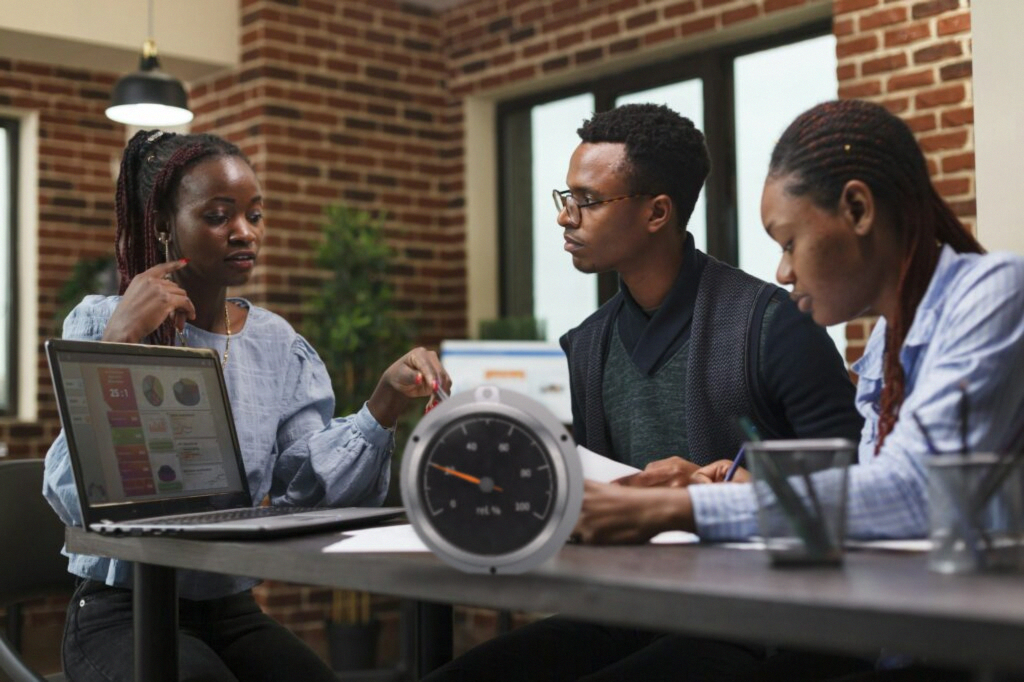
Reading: 20; %
